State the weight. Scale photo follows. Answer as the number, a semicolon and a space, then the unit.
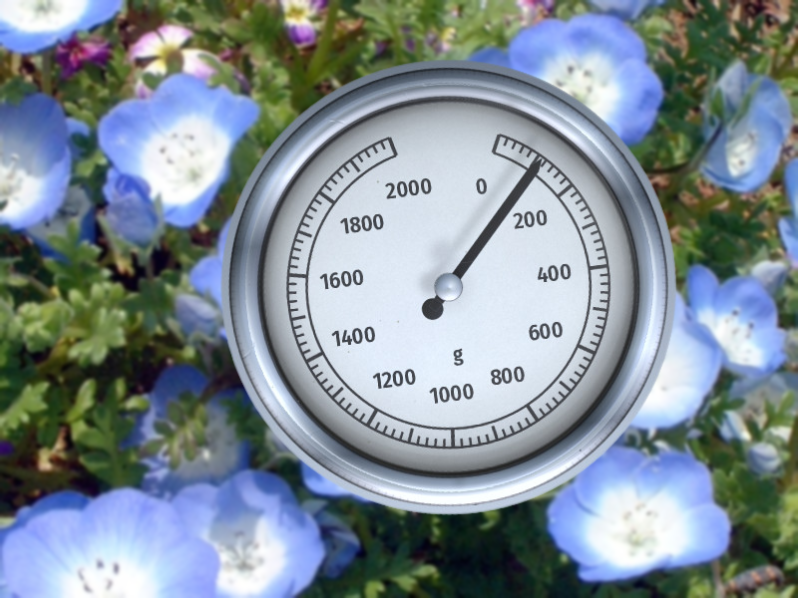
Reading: 110; g
